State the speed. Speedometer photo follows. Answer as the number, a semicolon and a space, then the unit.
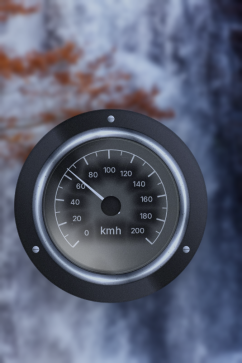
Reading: 65; km/h
